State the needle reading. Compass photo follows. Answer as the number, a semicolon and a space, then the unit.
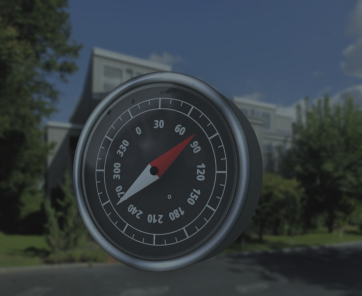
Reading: 80; °
